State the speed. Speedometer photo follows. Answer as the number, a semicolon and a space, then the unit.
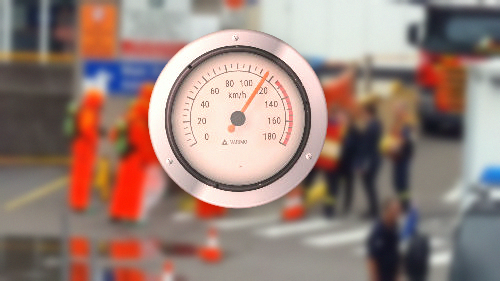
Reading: 115; km/h
